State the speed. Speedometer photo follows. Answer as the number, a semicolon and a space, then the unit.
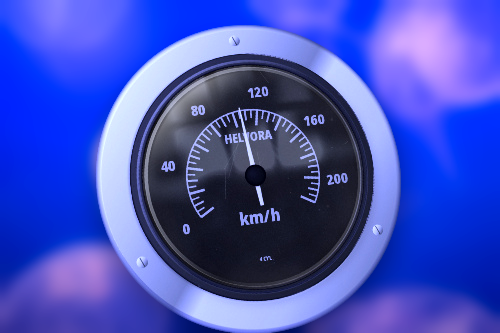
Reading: 105; km/h
